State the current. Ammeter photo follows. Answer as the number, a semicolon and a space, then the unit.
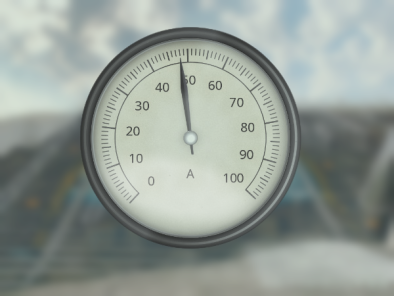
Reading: 48; A
